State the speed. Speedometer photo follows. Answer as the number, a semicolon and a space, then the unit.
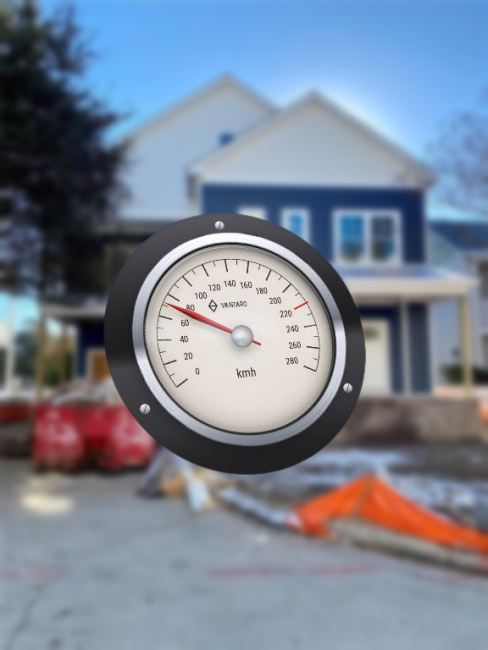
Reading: 70; km/h
